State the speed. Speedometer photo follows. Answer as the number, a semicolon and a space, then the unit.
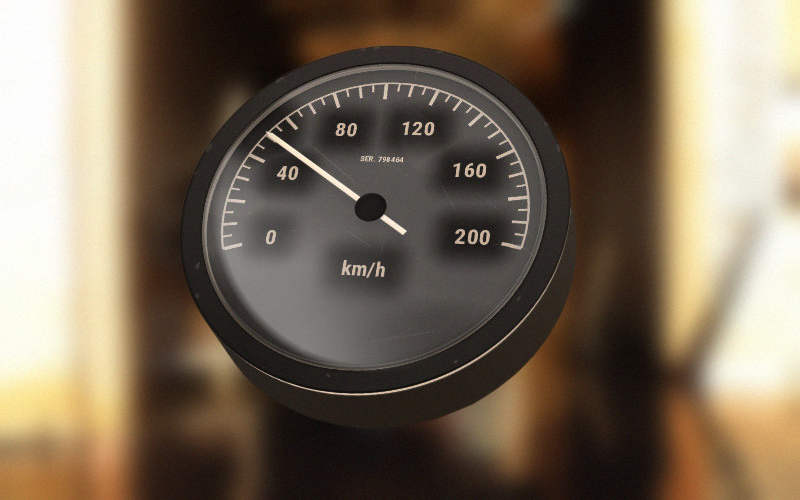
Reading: 50; km/h
